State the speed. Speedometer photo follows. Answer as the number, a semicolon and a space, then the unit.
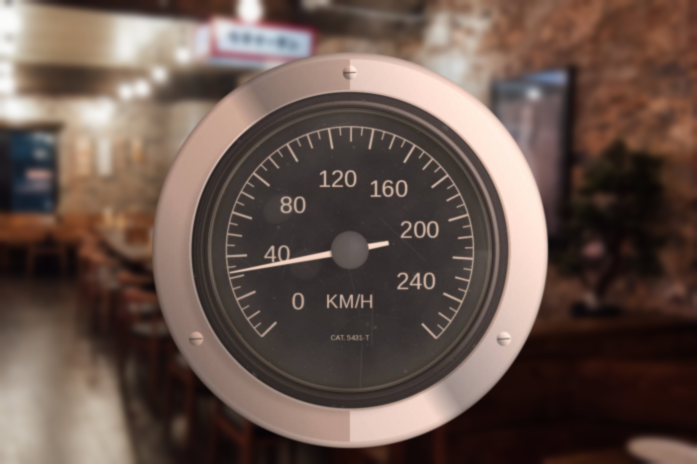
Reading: 32.5; km/h
